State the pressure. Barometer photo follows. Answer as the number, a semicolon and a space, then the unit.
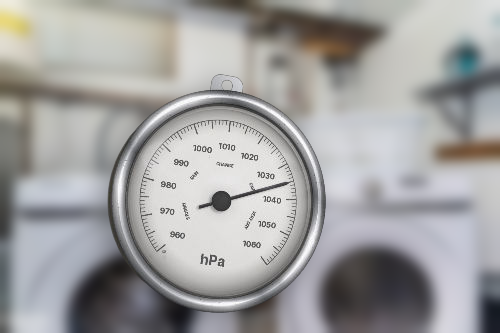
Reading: 1035; hPa
